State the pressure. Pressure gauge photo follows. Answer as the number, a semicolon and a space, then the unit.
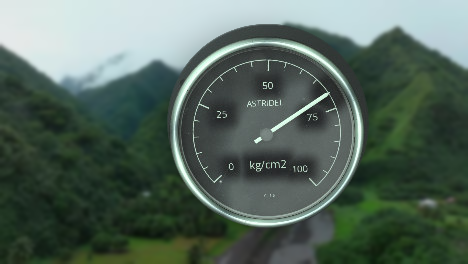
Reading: 70; kg/cm²
